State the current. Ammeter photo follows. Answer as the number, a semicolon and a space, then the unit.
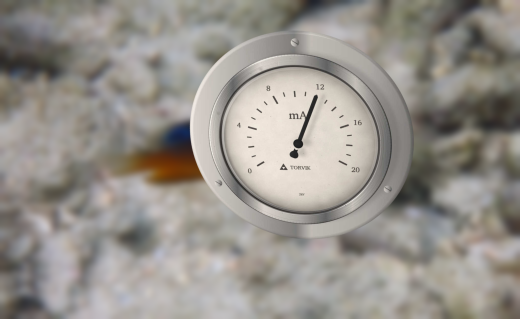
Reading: 12; mA
